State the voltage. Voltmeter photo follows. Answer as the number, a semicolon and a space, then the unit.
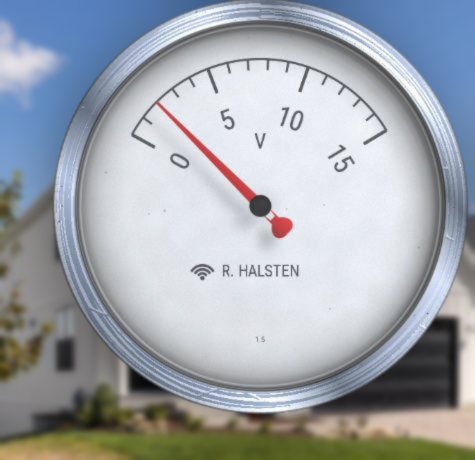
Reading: 2; V
